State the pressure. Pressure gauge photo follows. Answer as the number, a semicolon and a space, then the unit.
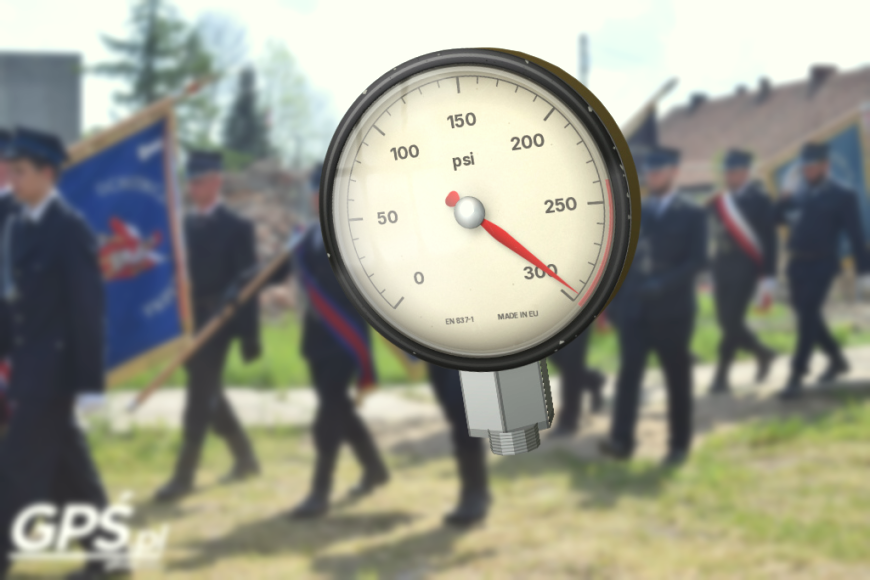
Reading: 295; psi
